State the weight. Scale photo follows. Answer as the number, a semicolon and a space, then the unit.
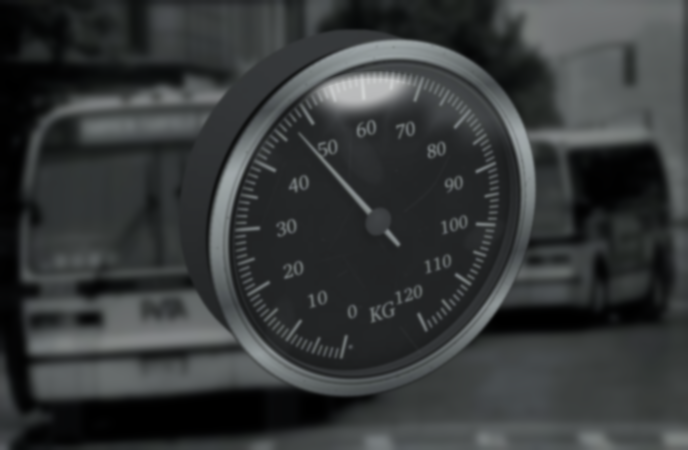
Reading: 47; kg
